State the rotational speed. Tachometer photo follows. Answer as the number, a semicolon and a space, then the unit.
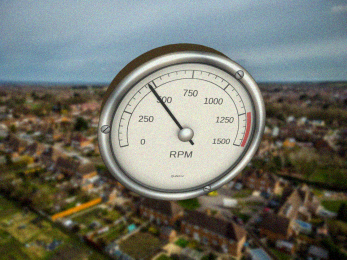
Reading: 475; rpm
